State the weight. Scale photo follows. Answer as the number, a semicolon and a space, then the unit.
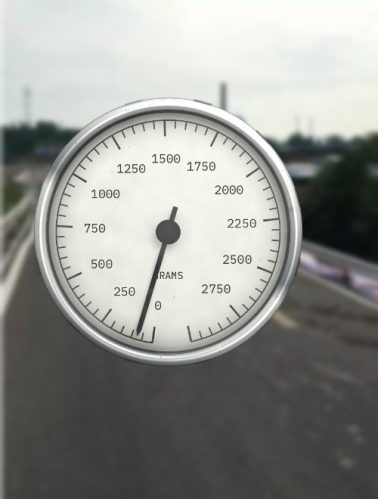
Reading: 75; g
